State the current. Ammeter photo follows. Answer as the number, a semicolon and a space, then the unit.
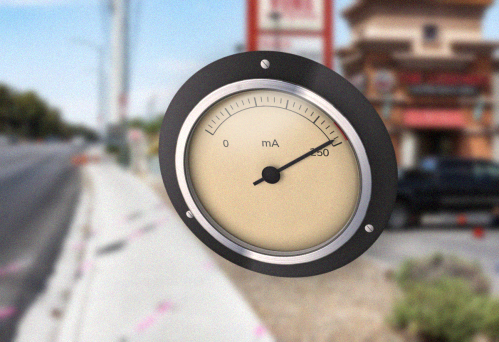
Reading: 240; mA
